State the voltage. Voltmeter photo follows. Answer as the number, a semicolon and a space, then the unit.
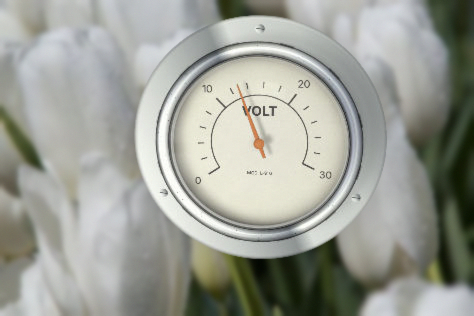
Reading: 13; V
